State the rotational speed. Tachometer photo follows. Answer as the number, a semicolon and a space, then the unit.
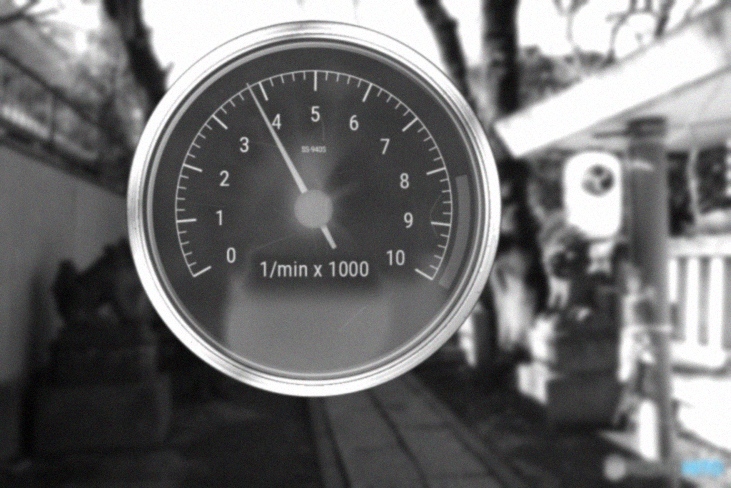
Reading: 3800; rpm
